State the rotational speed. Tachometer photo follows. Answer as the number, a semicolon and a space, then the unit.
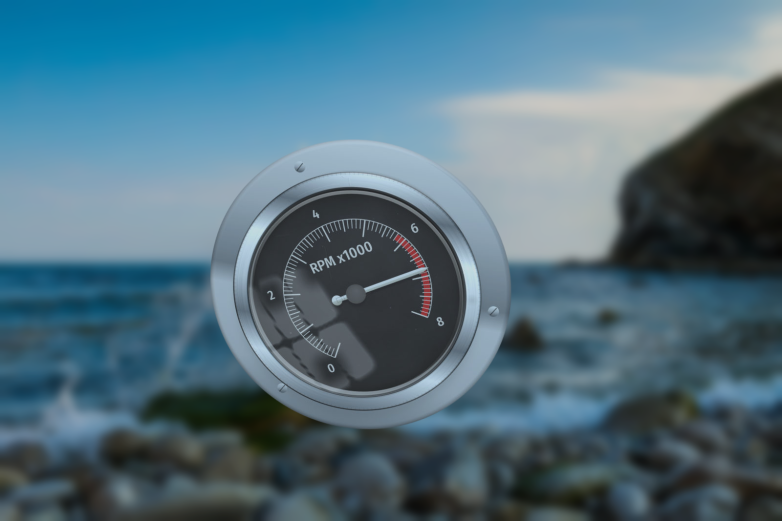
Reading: 6800; rpm
